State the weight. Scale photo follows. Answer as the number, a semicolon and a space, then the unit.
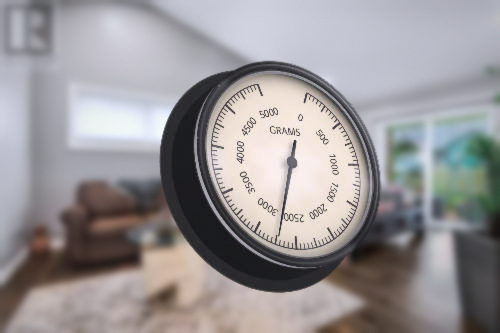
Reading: 2750; g
